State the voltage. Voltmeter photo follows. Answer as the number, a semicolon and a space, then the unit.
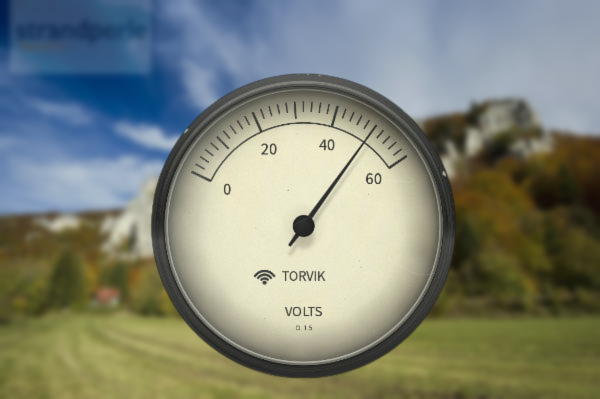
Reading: 50; V
